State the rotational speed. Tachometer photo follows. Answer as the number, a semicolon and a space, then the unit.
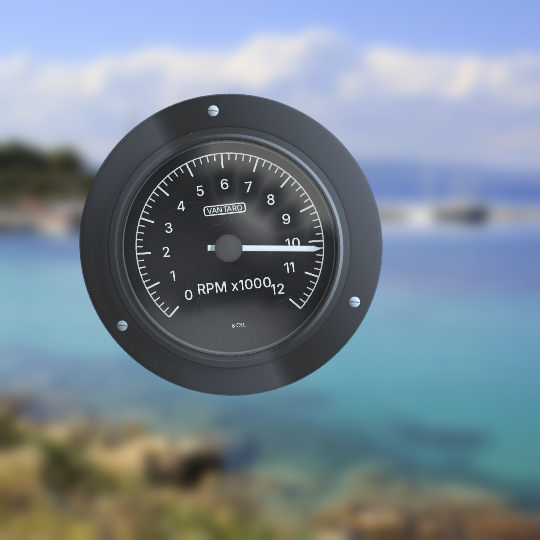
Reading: 10200; rpm
